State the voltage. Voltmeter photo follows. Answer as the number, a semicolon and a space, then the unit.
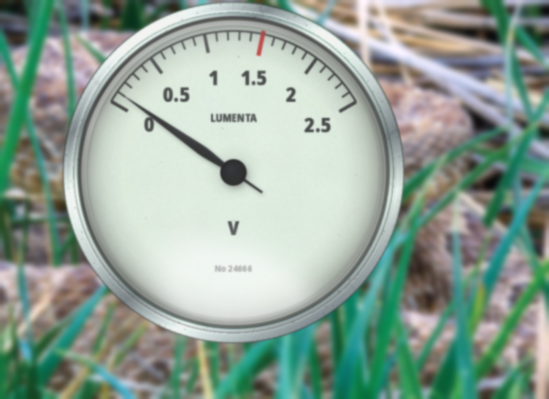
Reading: 0.1; V
